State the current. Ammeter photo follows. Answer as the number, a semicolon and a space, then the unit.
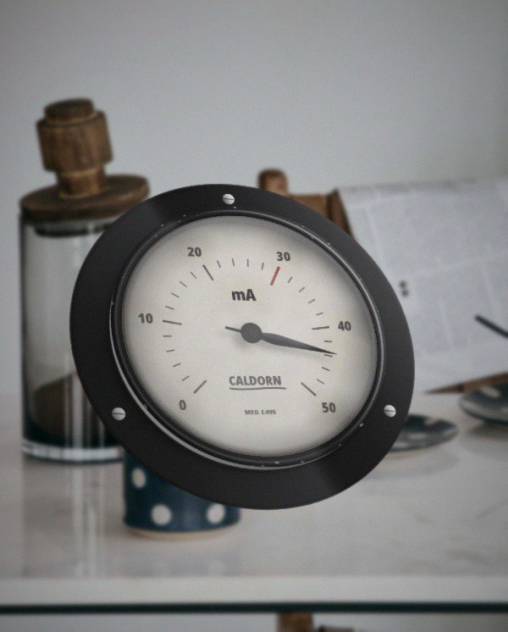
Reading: 44; mA
